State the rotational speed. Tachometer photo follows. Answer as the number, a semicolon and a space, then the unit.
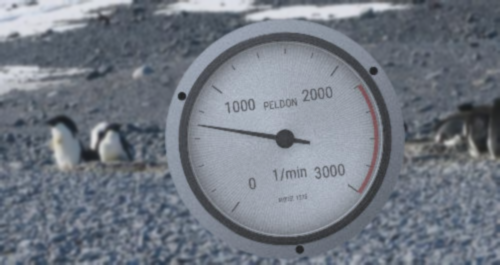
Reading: 700; rpm
